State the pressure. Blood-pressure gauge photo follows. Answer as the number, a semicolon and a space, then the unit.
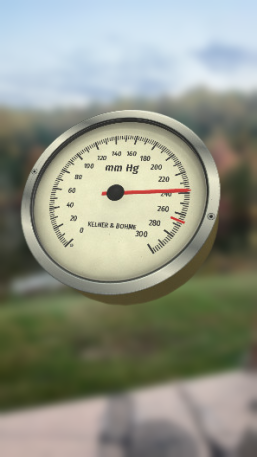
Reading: 240; mmHg
